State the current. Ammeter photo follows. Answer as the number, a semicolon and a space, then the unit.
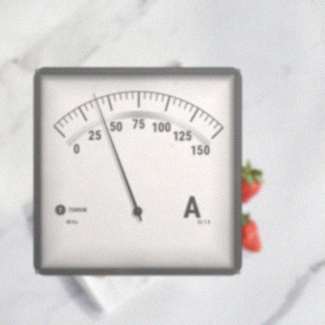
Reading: 40; A
